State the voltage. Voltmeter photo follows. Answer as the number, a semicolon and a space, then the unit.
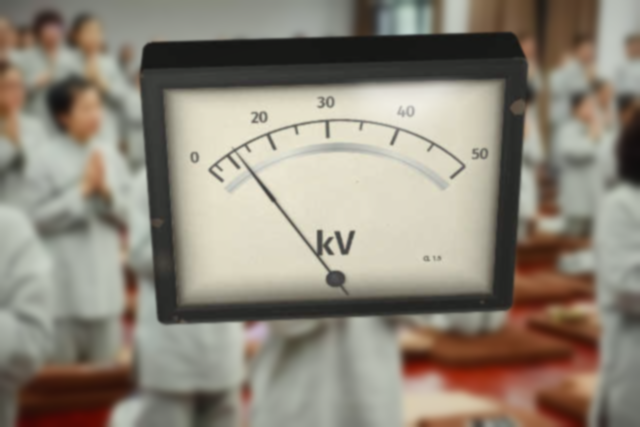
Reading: 12.5; kV
